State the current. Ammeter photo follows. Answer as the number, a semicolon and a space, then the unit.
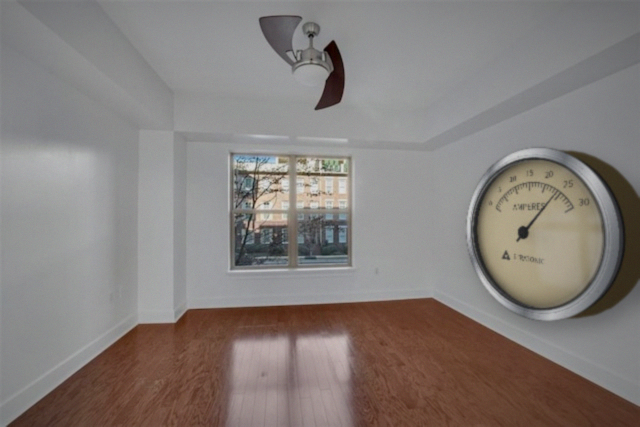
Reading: 25; A
